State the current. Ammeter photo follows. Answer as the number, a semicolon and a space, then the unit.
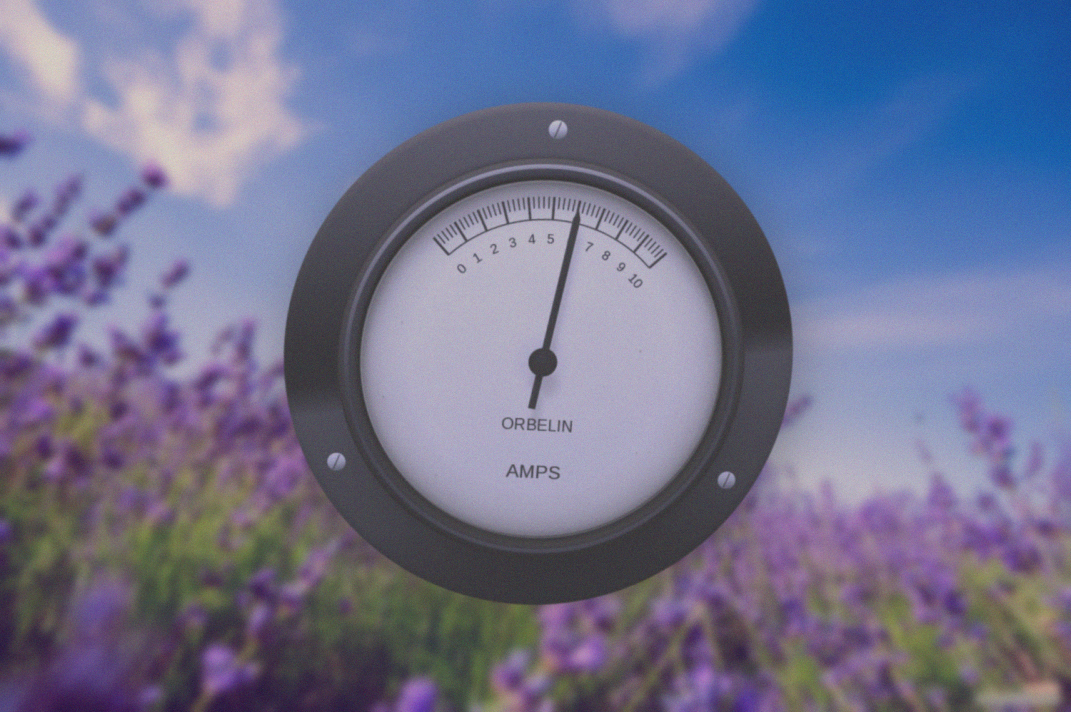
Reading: 6; A
